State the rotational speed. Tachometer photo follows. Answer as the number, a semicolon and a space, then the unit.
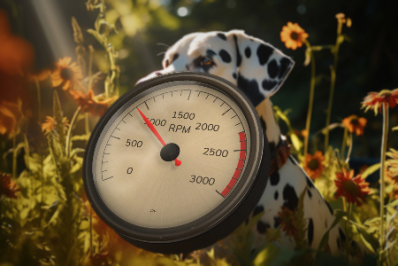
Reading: 900; rpm
